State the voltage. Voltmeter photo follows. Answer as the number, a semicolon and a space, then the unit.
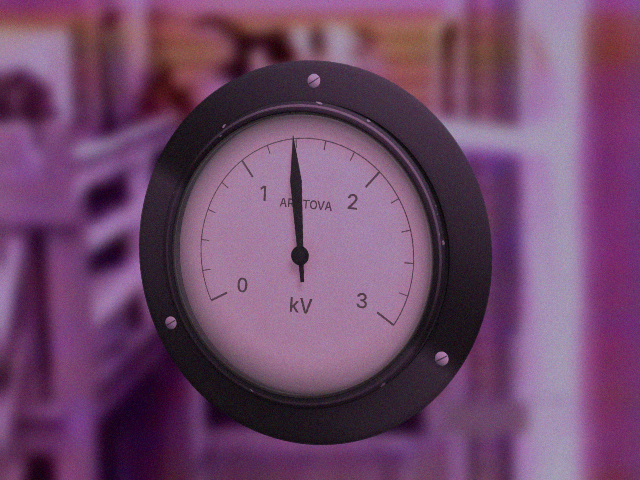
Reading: 1.4; kV
